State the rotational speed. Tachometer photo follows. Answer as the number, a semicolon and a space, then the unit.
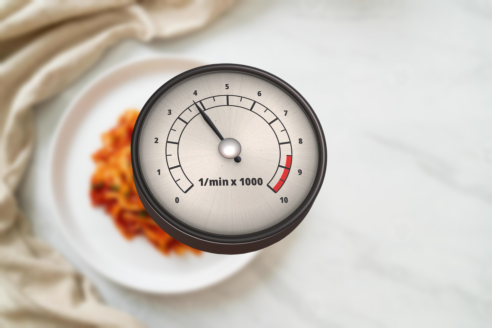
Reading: 3750; rpm
